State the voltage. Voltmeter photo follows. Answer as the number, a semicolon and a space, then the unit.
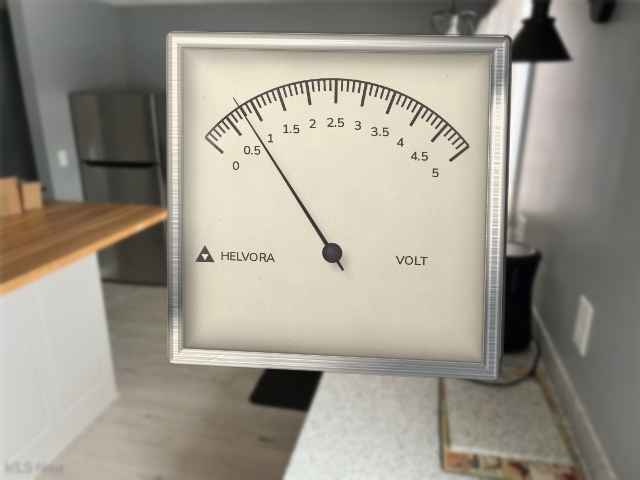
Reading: 0.8; V
